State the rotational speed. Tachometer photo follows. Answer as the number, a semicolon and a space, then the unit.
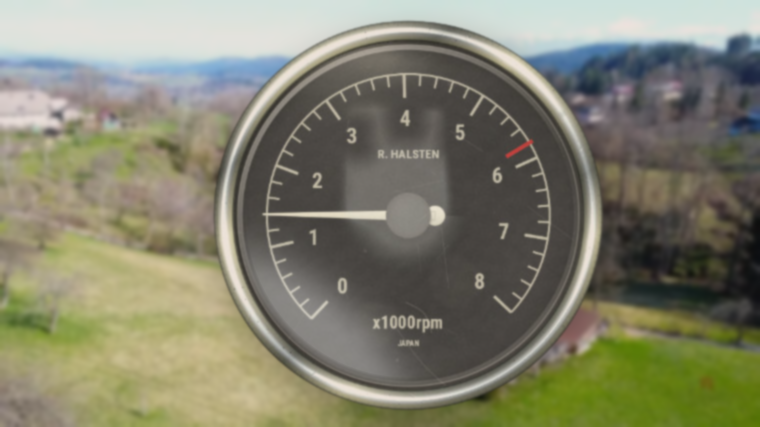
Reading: 1400; rpm
